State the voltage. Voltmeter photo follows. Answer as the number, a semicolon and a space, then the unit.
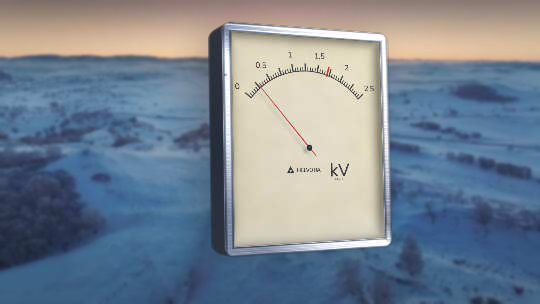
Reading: 0.25; kV
